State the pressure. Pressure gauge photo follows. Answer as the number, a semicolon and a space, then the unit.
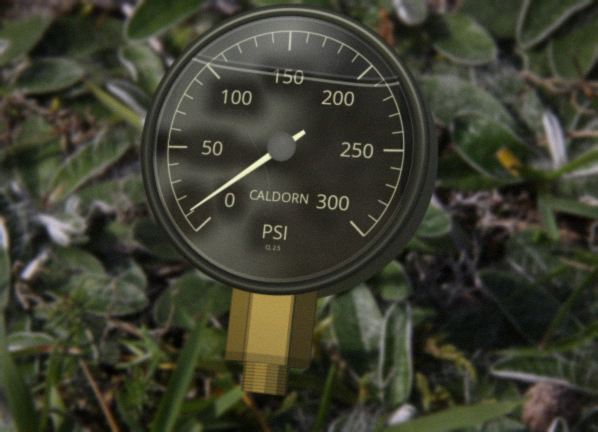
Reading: 10; psi
